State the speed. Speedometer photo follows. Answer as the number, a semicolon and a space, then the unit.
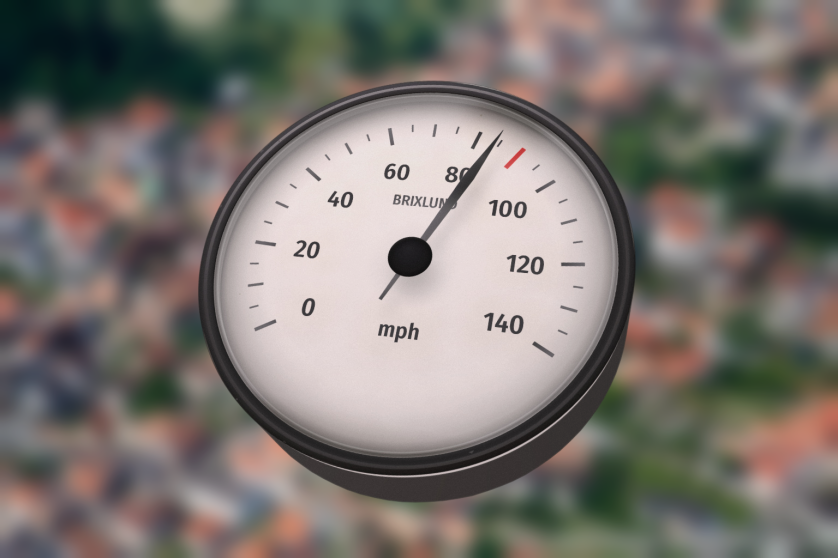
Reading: 85; mph
